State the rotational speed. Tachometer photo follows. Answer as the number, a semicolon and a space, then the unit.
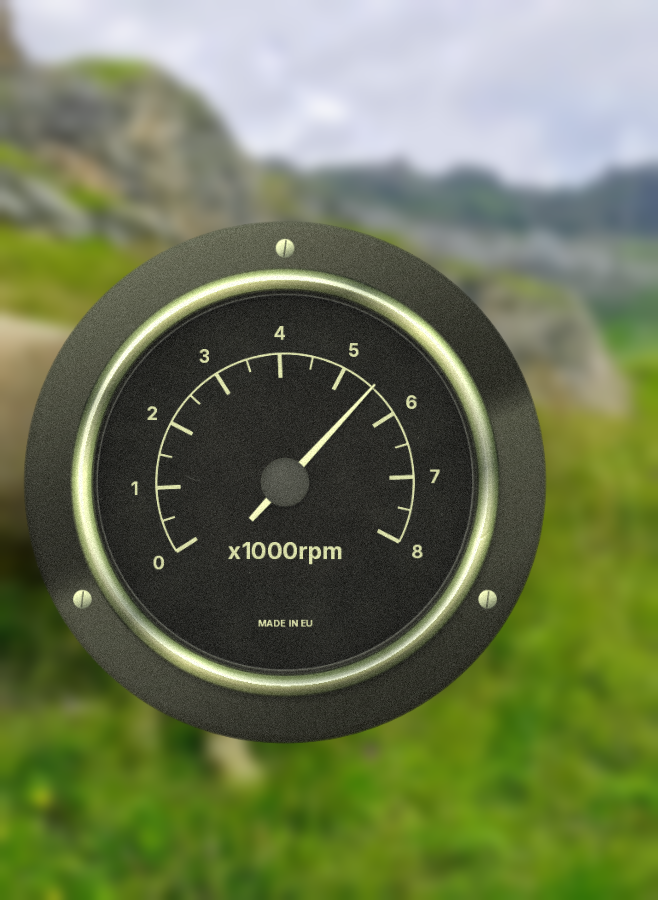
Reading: 5500; rpm
